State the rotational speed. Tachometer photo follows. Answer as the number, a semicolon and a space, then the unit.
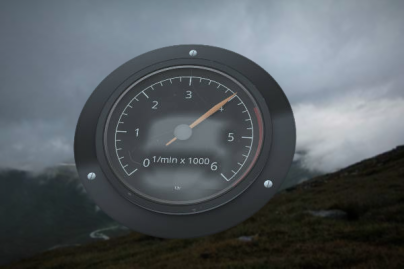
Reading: 4000; rpm
